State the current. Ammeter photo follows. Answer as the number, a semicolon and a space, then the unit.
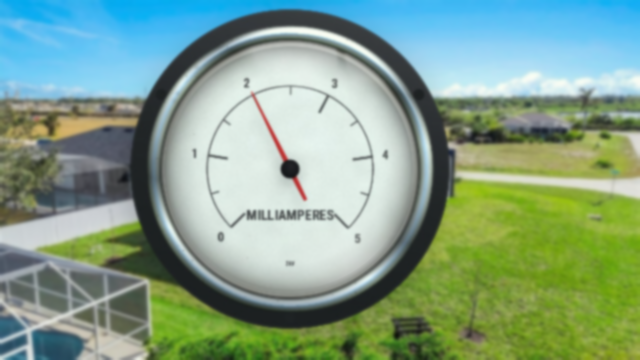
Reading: 2; mA
